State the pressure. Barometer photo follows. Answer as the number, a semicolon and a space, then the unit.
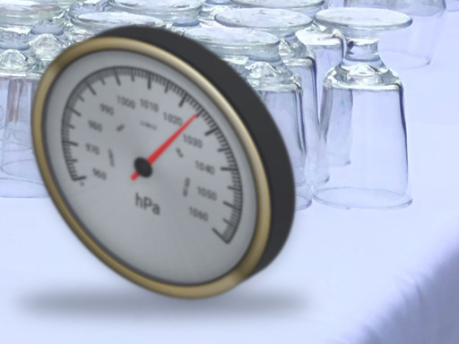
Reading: 1025; hPa
